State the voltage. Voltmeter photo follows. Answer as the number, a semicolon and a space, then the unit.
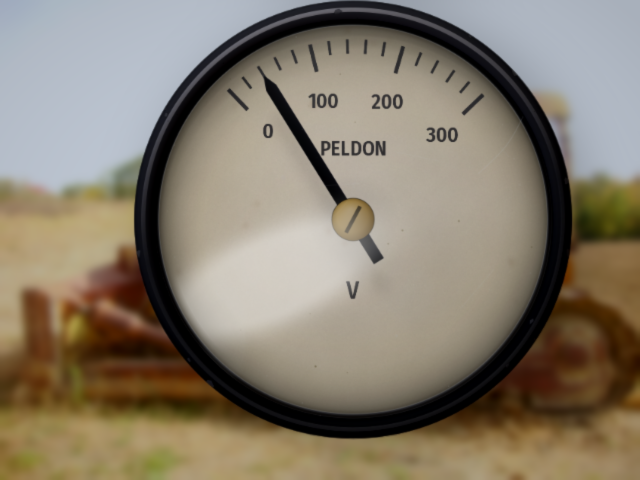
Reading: 40; V
